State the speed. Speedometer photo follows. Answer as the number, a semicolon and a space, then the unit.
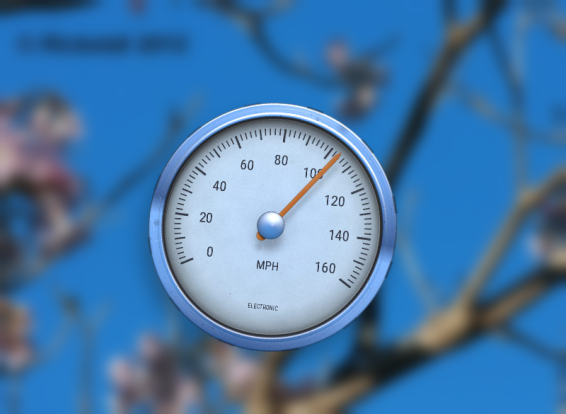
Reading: 104; mph
